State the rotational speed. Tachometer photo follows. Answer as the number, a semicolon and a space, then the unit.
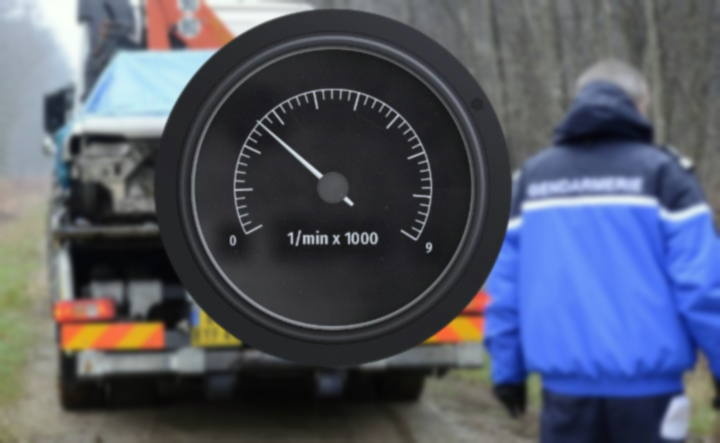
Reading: 2600; rpm
